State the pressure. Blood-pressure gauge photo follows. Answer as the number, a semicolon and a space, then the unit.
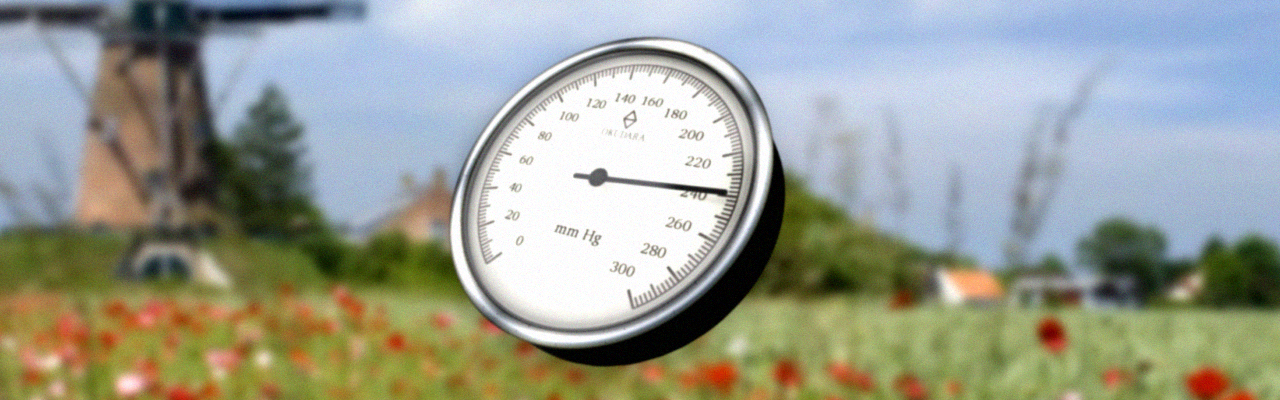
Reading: 240; mmHg
